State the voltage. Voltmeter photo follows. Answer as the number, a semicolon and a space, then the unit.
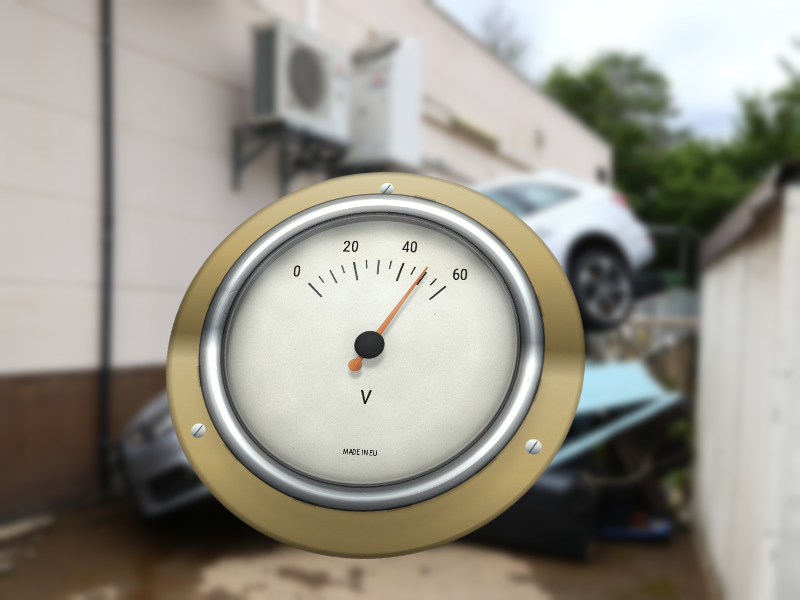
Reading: 50; V
